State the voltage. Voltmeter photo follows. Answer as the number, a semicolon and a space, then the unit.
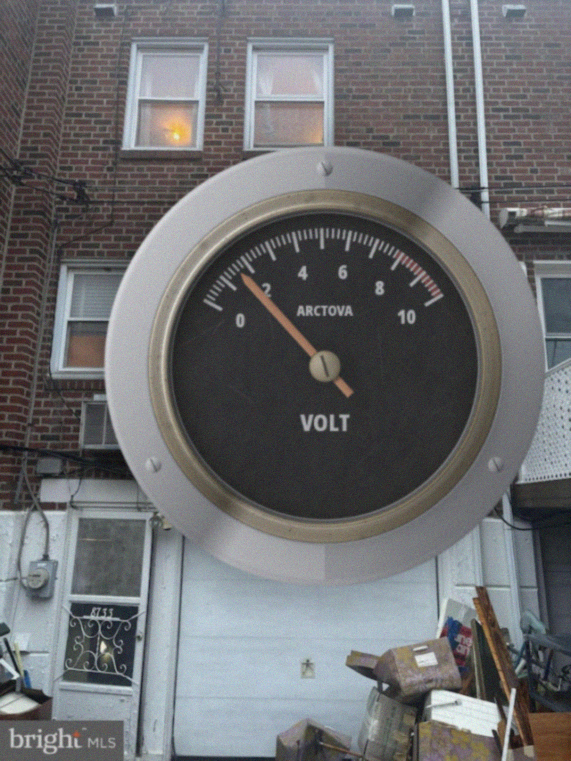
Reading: 1.6; V
